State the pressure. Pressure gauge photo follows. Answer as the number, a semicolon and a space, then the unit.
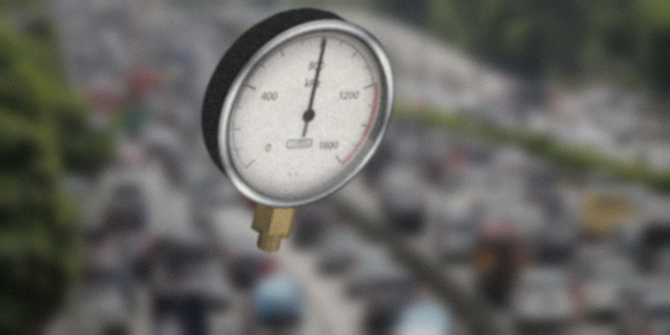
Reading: 800; kPa
